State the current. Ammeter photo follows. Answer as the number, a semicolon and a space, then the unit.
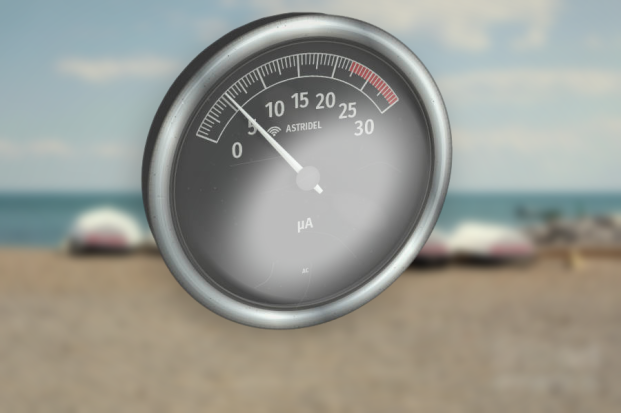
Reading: 5.5; µA
